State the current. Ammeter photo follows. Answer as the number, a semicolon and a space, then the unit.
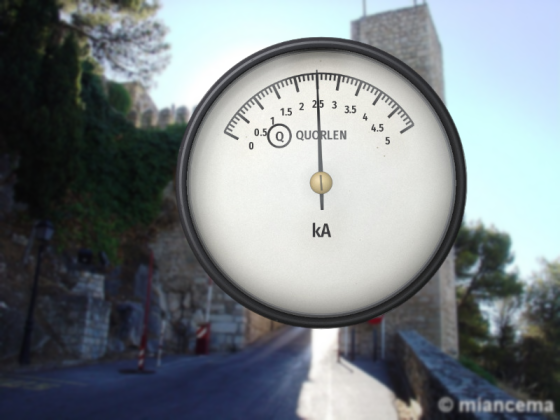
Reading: 2.5; kA
